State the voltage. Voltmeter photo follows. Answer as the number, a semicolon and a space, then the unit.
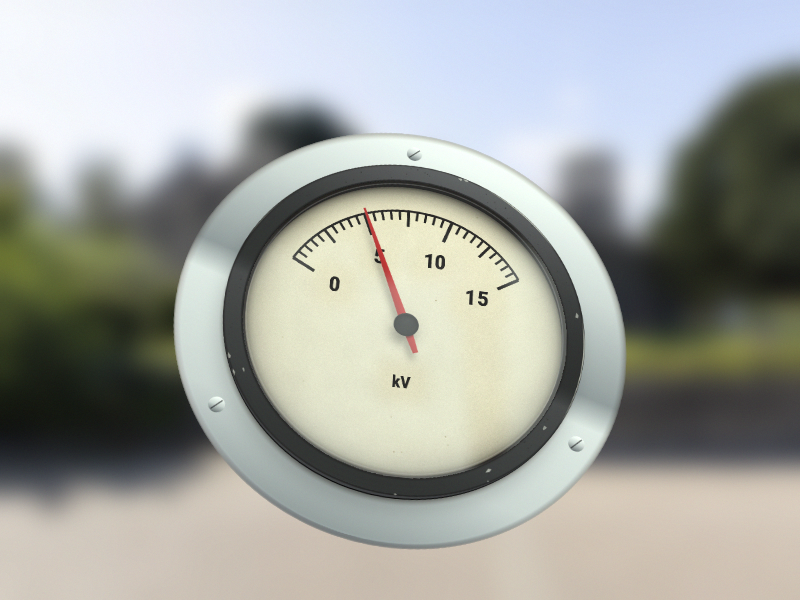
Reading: 5; kV
